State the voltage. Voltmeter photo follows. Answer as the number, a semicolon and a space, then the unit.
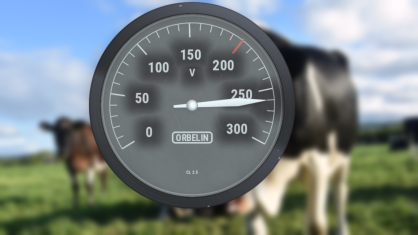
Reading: 260; V
